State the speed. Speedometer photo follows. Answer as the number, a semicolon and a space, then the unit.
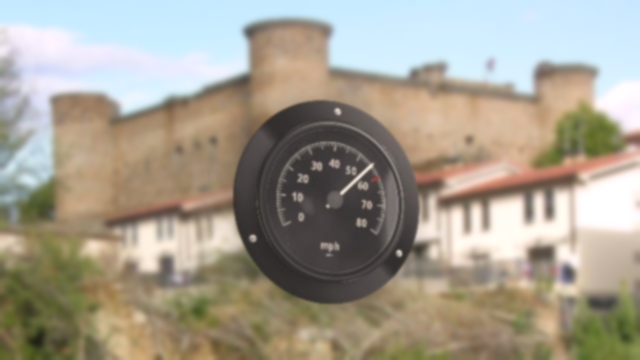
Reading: 55; mph
